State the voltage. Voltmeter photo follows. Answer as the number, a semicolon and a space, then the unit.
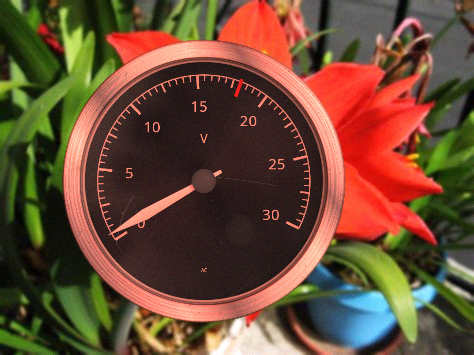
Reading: 0.5; V
